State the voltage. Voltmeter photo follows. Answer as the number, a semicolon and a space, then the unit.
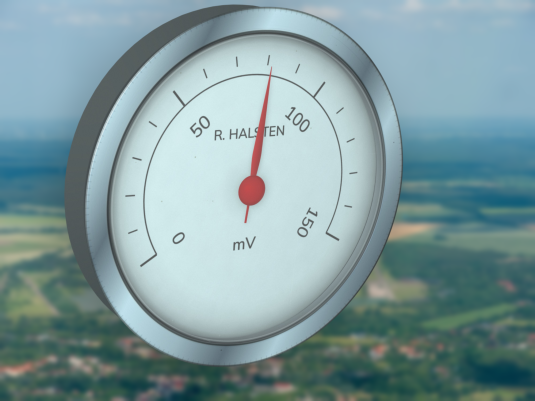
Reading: 80; mV
